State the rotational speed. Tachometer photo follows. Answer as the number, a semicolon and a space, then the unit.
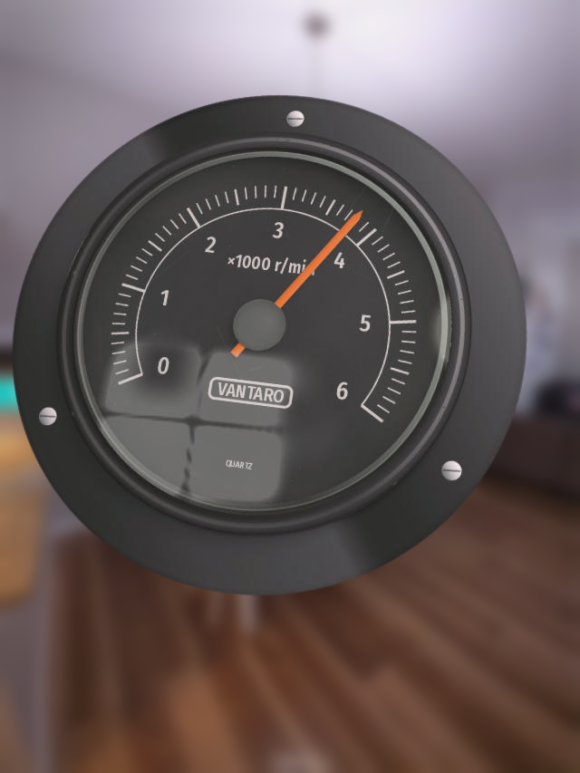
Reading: 3800; rpm
